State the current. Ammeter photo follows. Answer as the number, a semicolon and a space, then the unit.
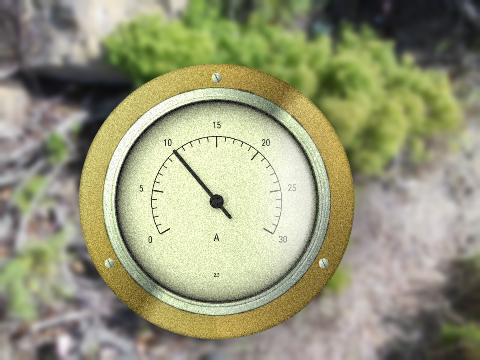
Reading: 10; A
